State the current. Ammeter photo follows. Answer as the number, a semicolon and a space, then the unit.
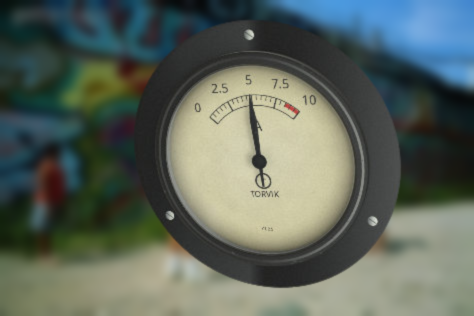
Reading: 5; A
